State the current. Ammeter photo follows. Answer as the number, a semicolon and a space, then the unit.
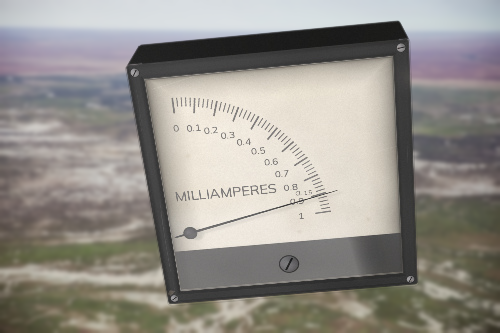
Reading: 0.9; mA
